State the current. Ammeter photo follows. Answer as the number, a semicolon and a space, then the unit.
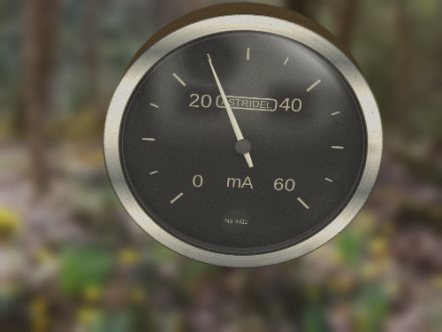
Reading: 25; mA
